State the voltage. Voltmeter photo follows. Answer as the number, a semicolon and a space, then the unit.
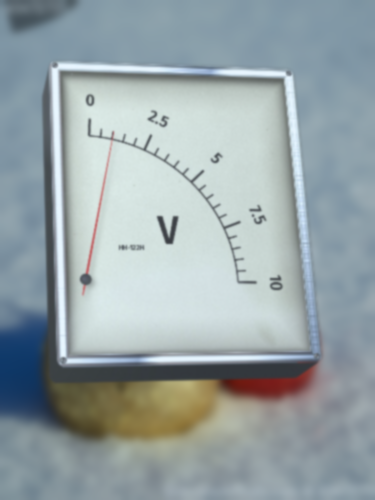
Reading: 1; V
